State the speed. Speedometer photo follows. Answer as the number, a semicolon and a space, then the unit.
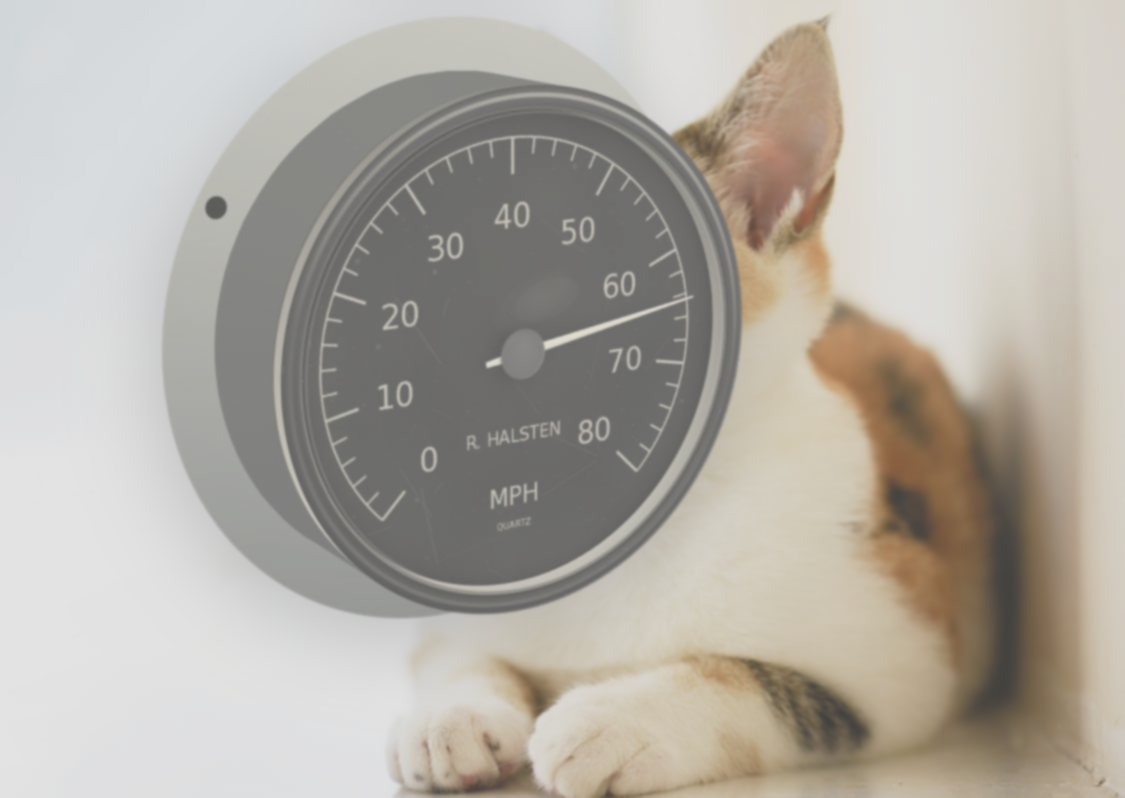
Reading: 64; mph
